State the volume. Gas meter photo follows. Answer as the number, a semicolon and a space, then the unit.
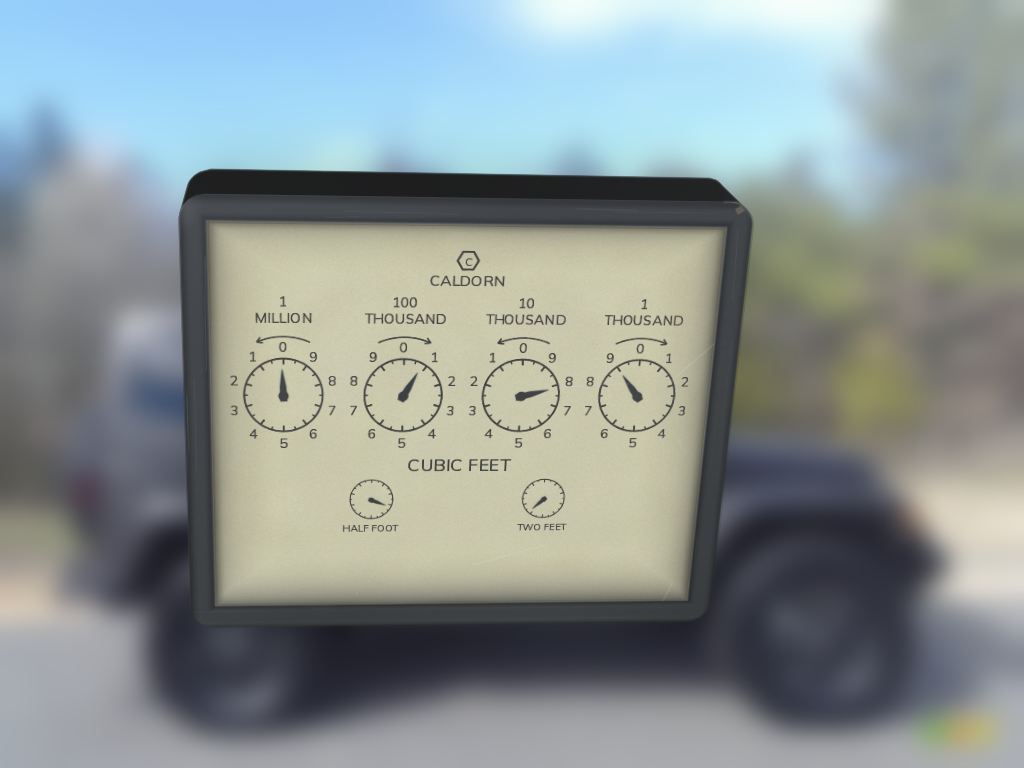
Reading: 7900; ft³
